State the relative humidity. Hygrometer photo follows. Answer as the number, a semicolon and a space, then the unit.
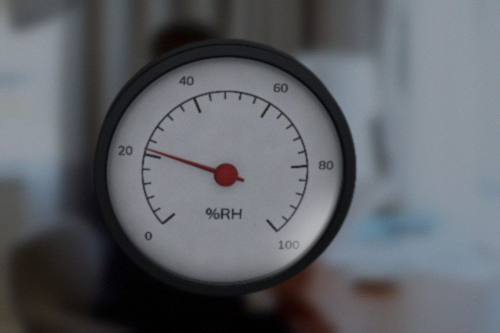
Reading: 22; %
